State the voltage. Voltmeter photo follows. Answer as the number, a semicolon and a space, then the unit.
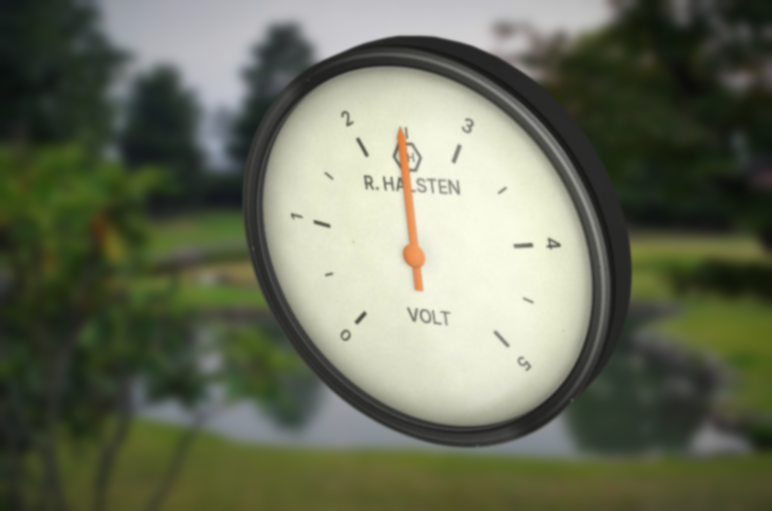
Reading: 2.5; V
